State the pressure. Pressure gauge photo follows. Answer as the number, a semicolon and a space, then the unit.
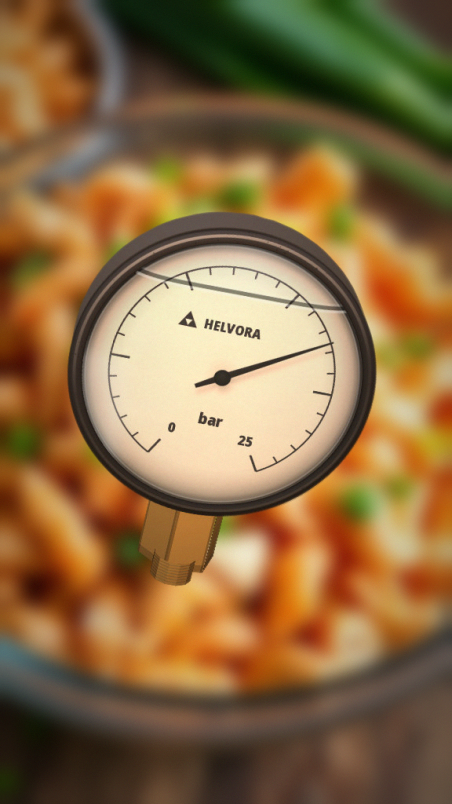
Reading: 17.5; bar
